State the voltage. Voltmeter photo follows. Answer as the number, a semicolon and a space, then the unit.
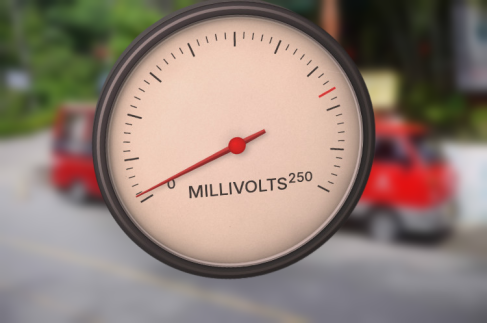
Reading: 5; mV
